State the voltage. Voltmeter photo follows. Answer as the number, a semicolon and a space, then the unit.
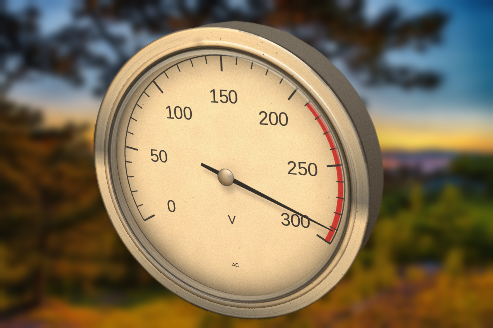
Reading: 290; V
